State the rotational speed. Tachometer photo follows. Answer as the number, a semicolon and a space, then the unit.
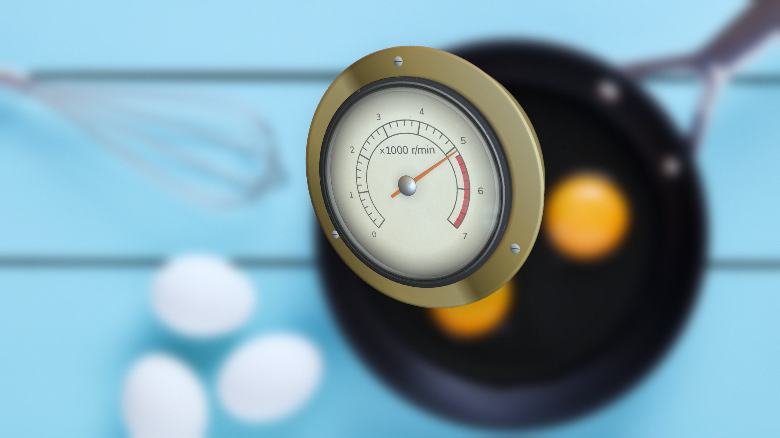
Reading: 5100; rpm
